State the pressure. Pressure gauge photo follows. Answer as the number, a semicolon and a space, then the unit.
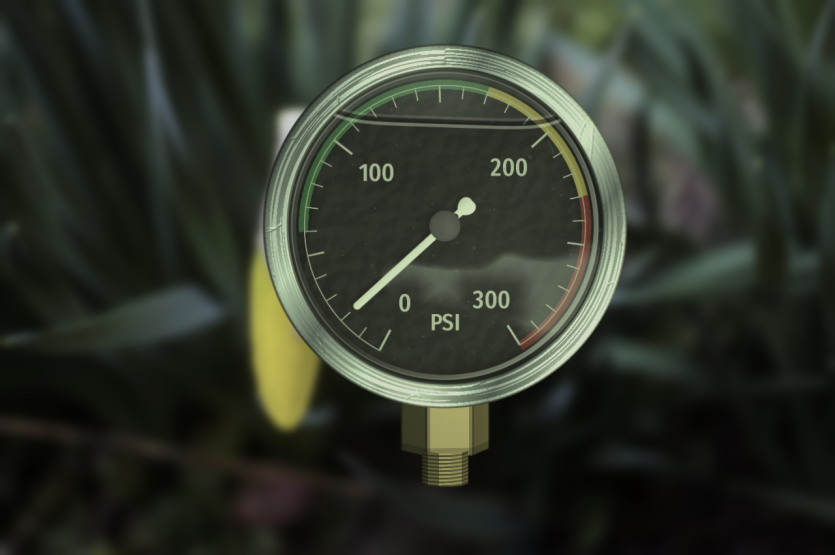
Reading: 20; psi
